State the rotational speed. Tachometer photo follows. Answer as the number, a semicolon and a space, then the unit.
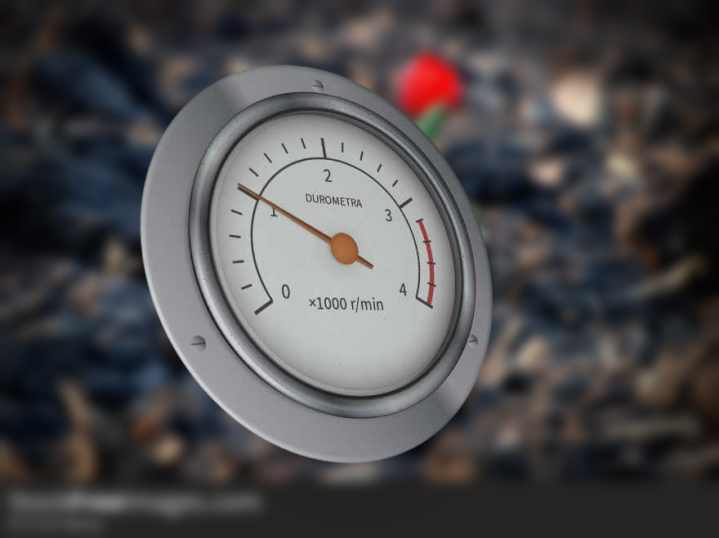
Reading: 1000; rpm
